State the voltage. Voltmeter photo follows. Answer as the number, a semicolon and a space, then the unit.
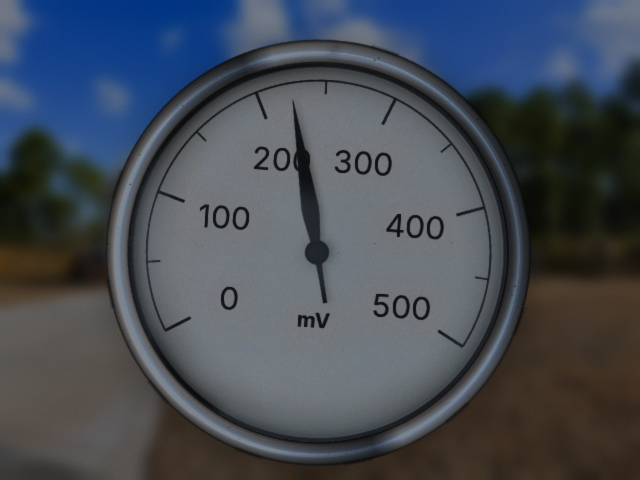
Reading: 225; mV
